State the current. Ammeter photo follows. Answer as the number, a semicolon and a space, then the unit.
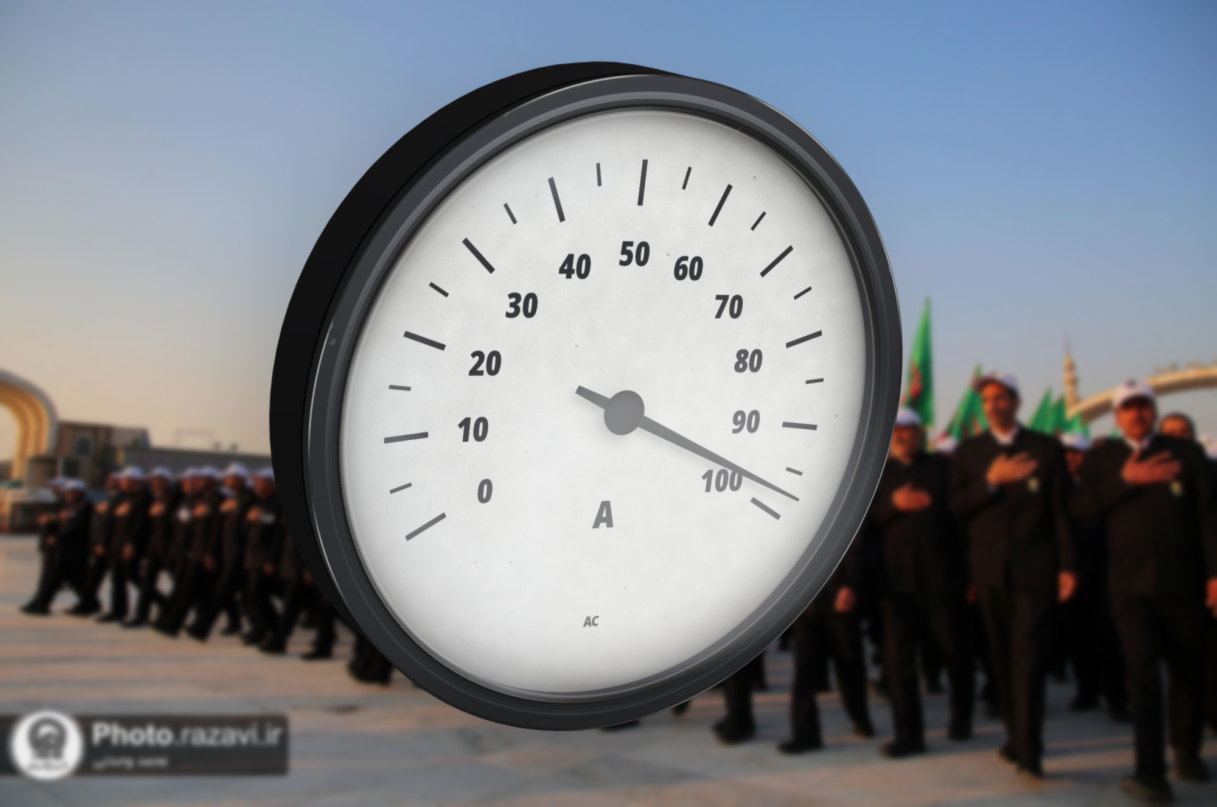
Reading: 97.5; A
